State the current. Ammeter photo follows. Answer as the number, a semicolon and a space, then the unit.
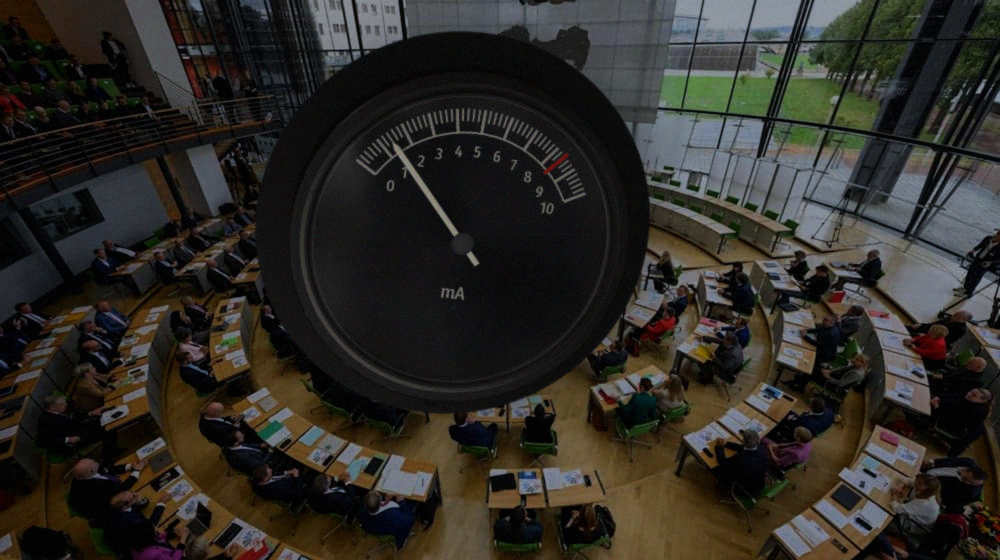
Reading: 1.4; mA
